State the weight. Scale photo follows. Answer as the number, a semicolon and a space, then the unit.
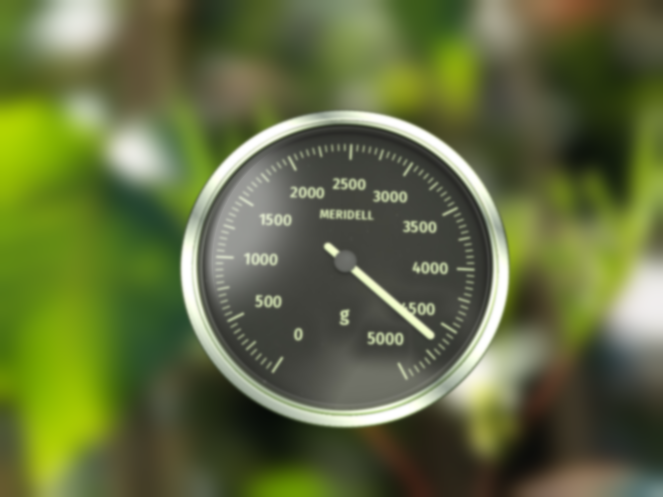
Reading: 4650; g
